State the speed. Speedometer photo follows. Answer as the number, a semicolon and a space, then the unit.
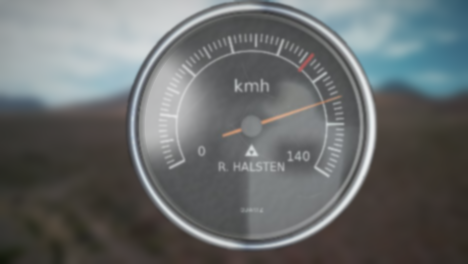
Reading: 110; km/h
